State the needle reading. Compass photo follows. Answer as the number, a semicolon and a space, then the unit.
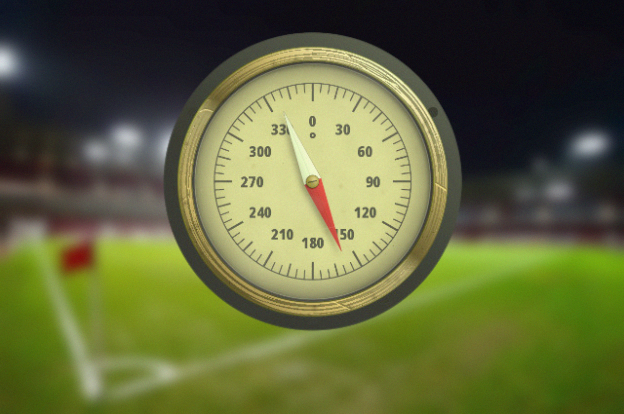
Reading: 157.5; °
